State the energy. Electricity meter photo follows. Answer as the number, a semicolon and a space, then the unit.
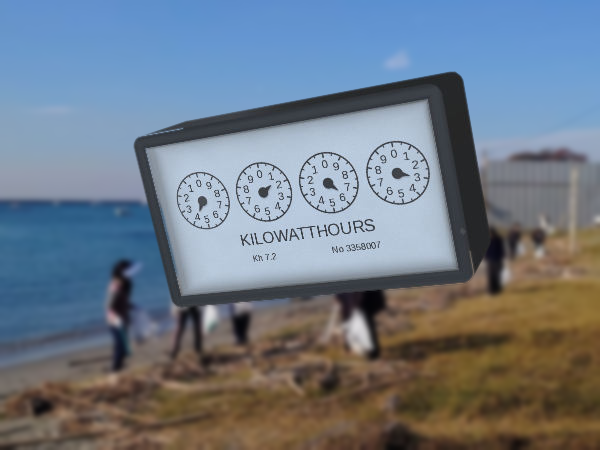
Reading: 4163; kWh
